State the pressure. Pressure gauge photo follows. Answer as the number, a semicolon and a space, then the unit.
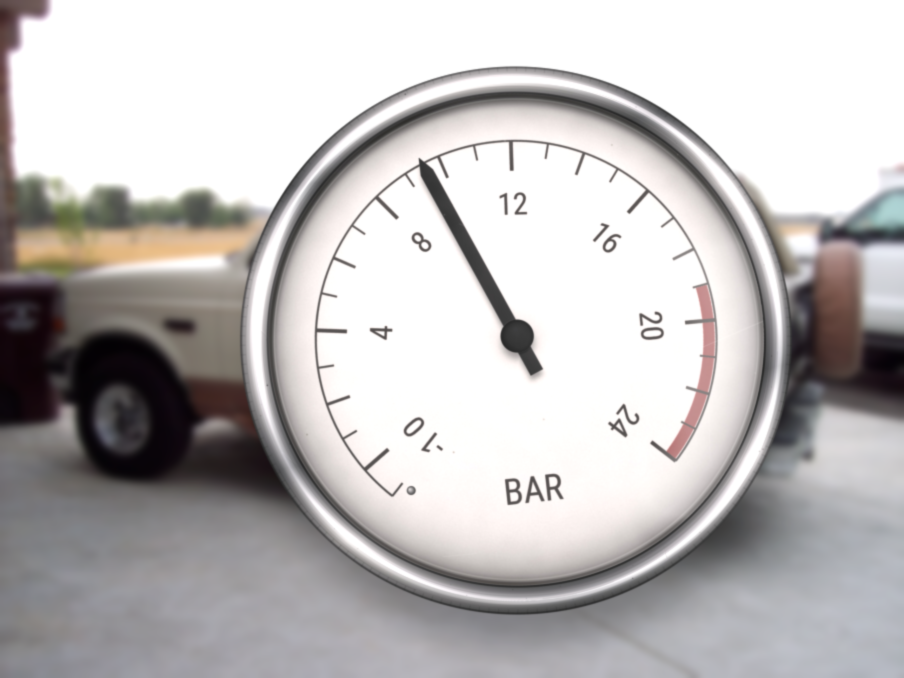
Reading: 9.5; bar
